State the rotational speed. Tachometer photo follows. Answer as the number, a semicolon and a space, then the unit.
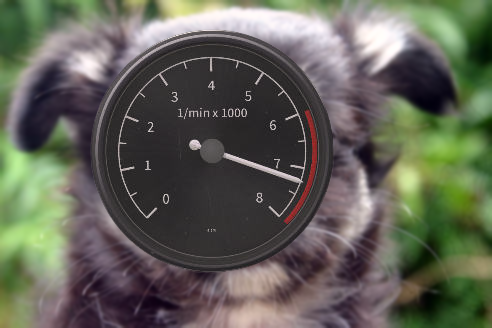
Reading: 7250; rpm
